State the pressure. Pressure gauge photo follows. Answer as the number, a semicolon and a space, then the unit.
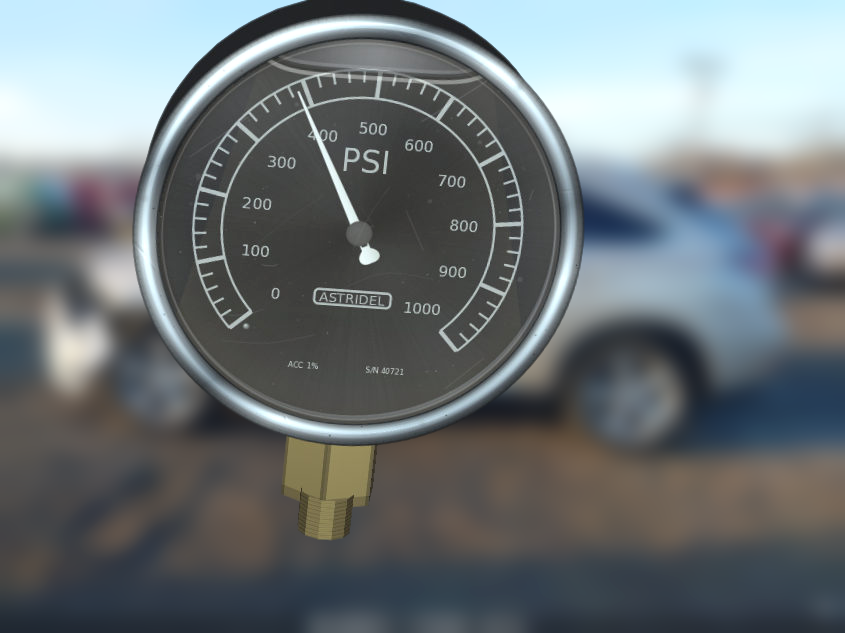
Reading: 390; psi
